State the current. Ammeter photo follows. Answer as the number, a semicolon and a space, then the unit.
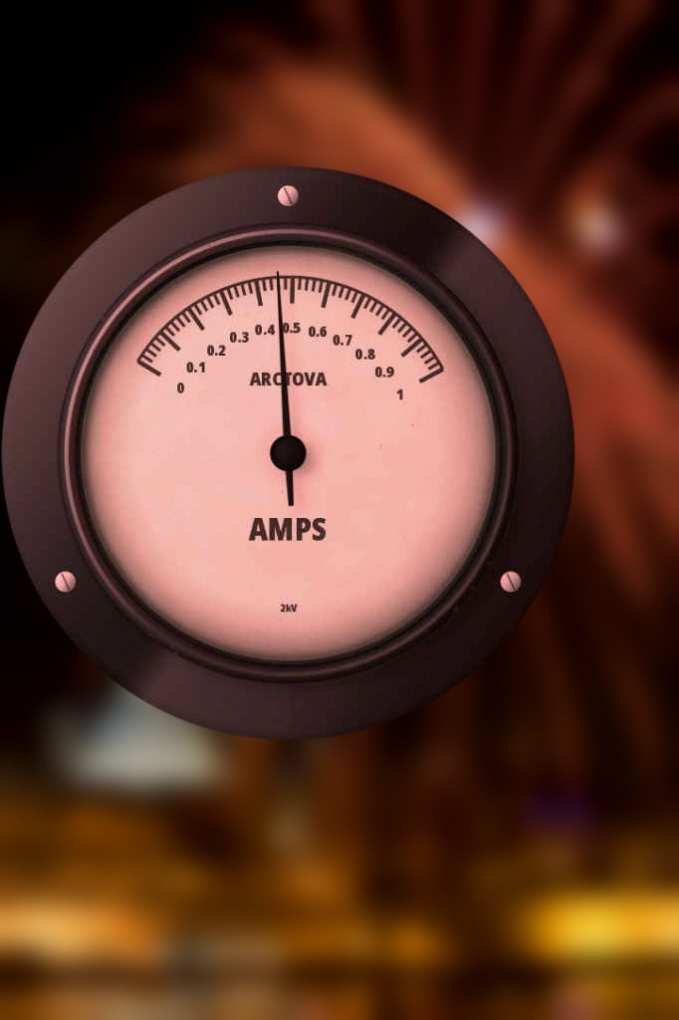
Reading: 0.46; A
